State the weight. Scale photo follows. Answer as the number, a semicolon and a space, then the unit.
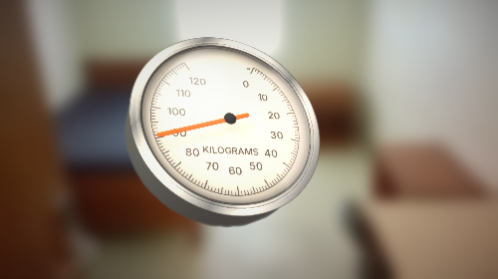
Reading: 90; kg
